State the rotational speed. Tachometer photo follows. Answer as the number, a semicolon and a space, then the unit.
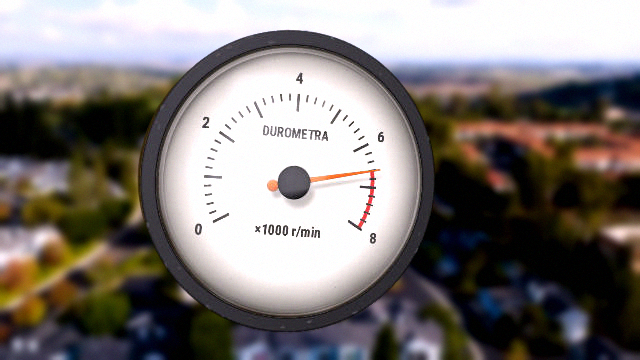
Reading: 6600; rpm
